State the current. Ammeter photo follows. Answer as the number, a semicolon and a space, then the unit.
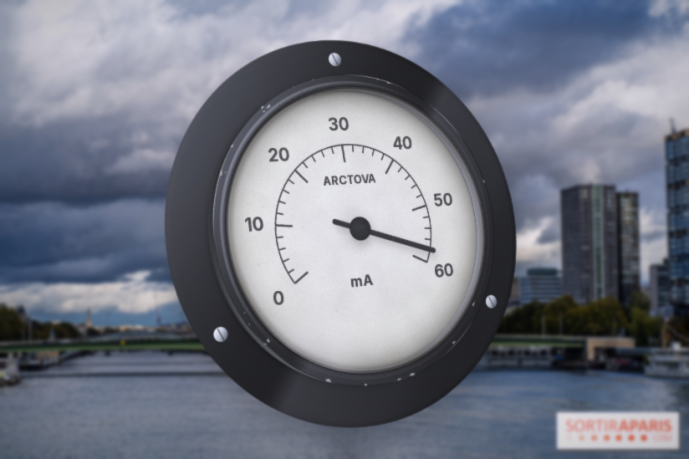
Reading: 58; mA
